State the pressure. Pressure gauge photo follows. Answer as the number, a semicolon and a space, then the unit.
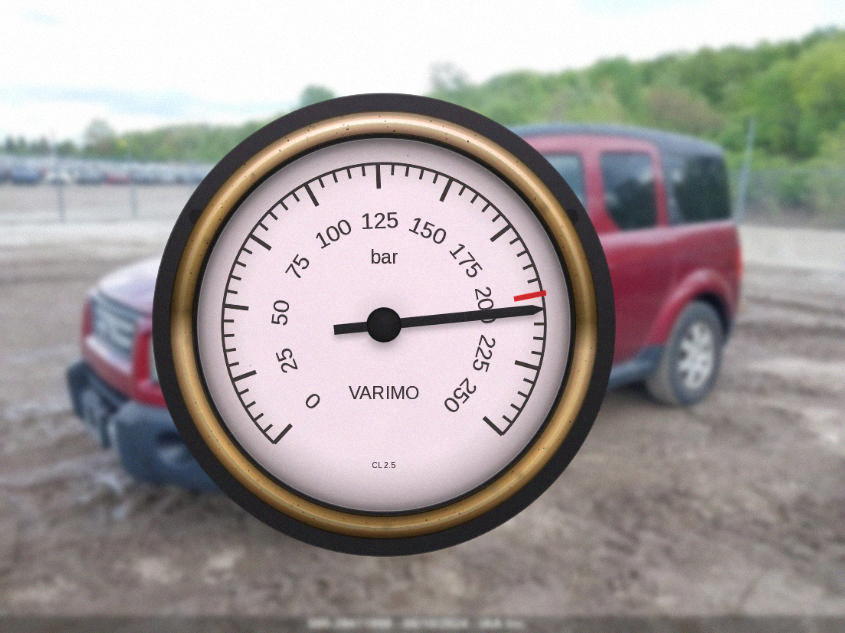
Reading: 205; bar
